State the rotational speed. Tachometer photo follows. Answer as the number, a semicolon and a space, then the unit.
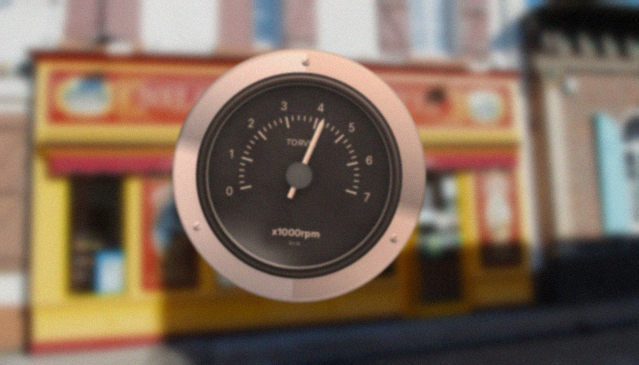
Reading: 4200; rpm
